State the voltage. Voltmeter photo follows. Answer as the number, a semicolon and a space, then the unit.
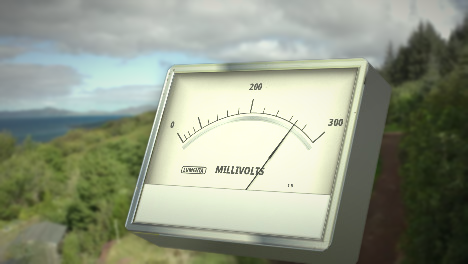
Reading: 270; mV
